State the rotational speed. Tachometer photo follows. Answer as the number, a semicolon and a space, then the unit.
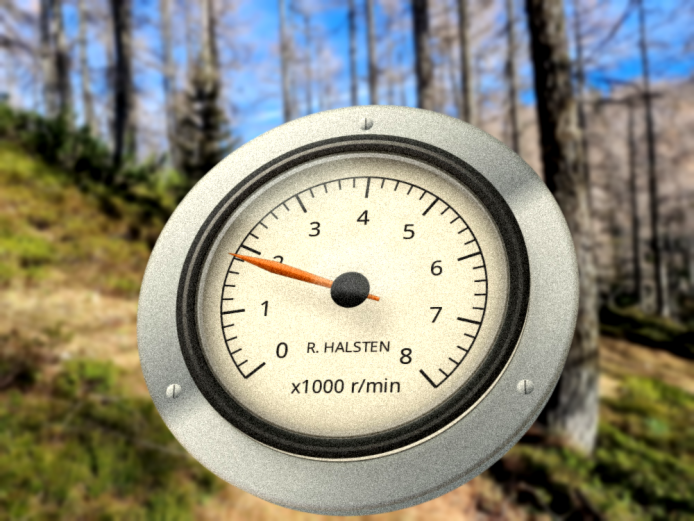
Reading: 1800; rpm
